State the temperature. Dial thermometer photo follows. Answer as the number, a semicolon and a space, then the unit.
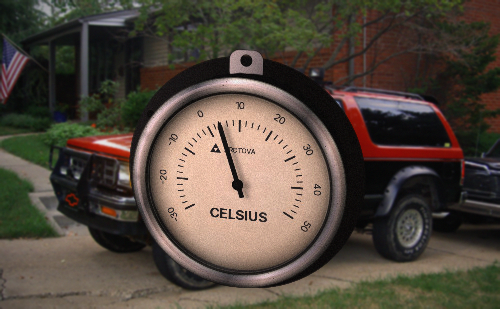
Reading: 4; °C
